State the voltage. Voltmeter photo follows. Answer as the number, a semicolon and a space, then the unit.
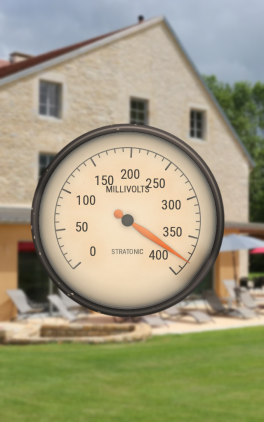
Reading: 380; mV
